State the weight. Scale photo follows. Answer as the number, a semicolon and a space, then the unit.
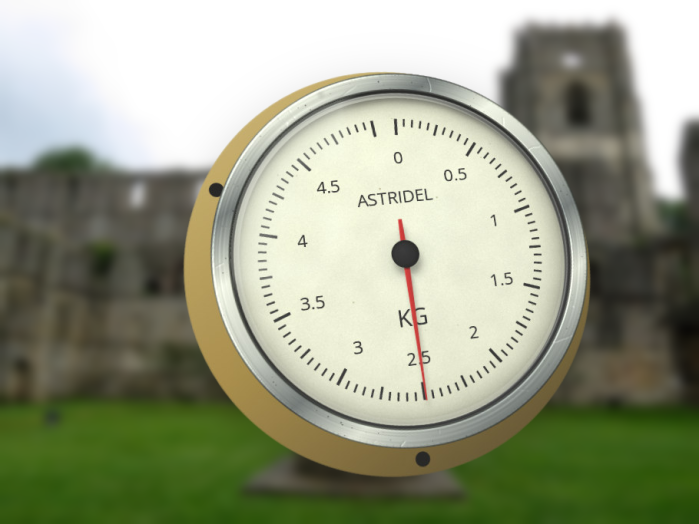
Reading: 2.5; kg
